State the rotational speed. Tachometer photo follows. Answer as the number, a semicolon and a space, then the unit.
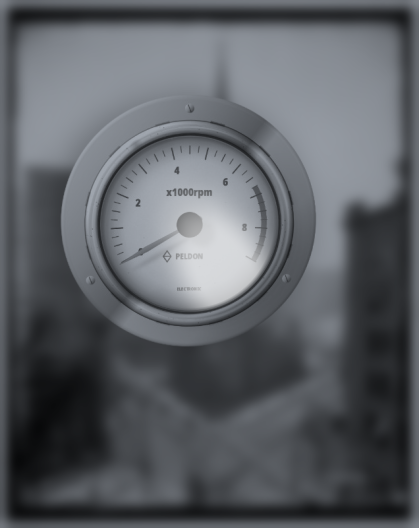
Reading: 0; rpm
